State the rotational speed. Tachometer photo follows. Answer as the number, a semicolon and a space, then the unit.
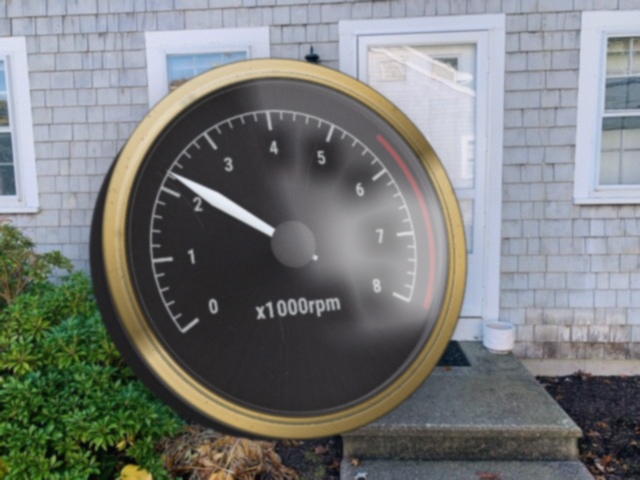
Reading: 2200; rpm
